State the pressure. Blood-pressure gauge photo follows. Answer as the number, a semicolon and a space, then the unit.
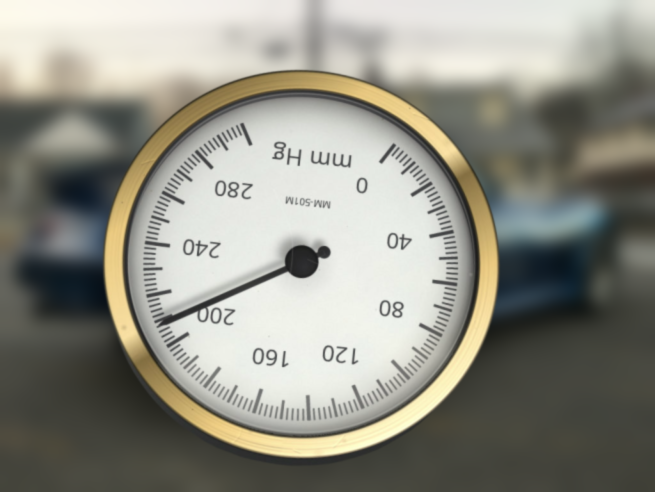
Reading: 208; mmHg
